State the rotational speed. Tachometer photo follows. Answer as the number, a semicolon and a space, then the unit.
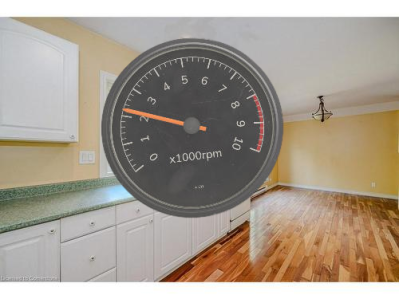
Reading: 2200; rpm
